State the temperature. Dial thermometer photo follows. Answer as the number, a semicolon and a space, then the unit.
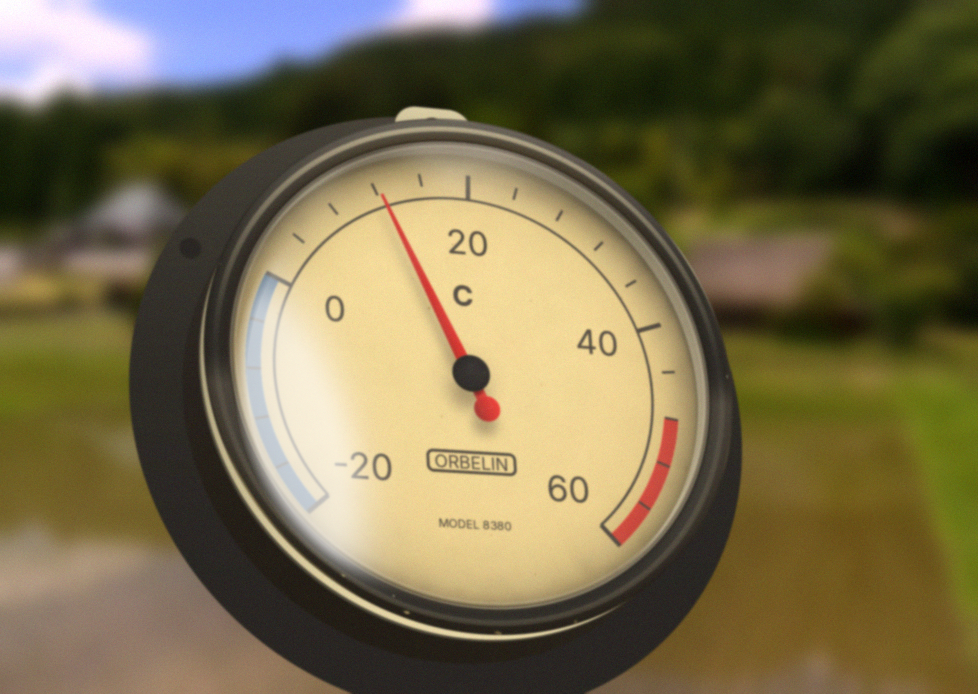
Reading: 12; °C
